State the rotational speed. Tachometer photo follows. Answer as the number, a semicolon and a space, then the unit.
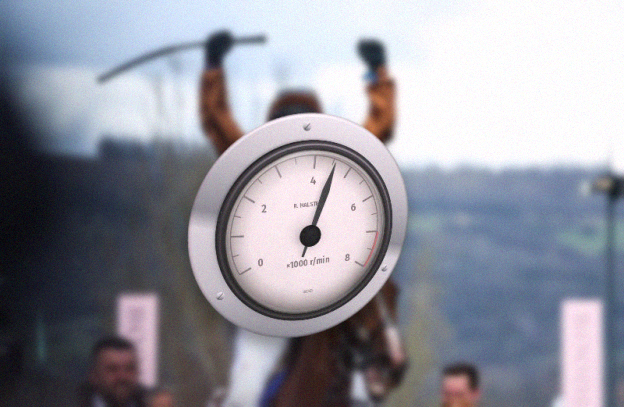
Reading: 4500; rpm
